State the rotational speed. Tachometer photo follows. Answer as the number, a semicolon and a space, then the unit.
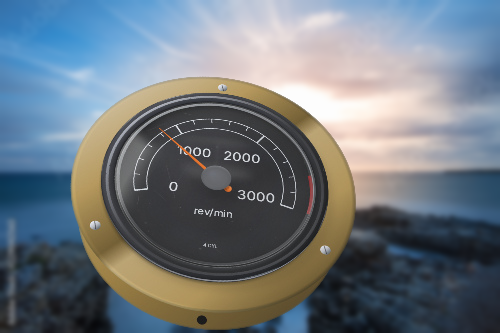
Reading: 800; rpm
